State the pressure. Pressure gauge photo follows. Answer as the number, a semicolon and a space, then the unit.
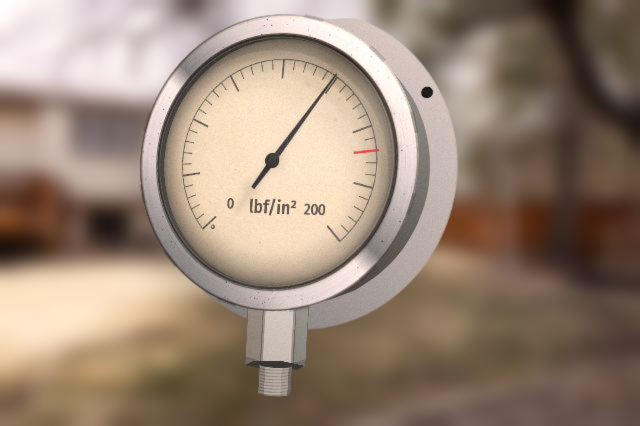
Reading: 125; psi
